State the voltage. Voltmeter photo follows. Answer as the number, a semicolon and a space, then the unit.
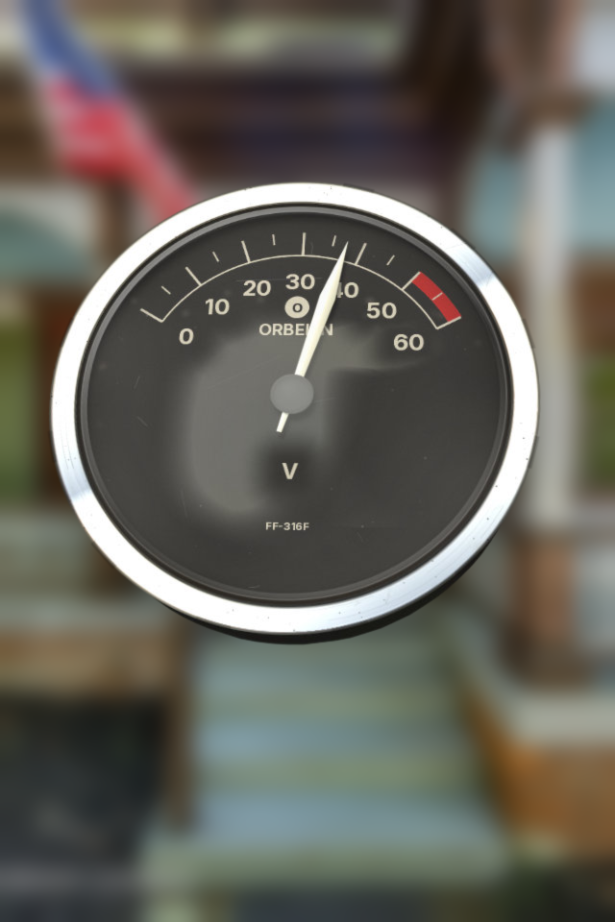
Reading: 37.5; V
